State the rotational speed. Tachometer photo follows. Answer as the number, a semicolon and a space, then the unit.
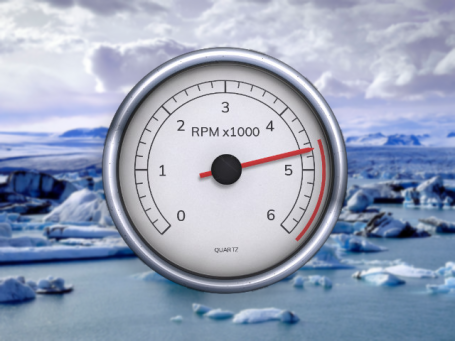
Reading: 4700; rpm
